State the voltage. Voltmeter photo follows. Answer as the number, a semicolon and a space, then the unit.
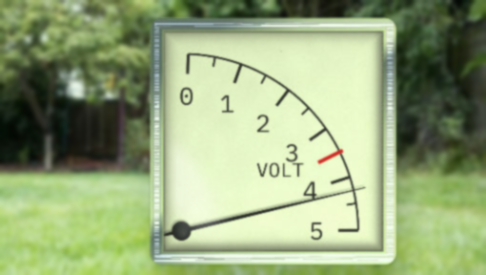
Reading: 4.25; V
